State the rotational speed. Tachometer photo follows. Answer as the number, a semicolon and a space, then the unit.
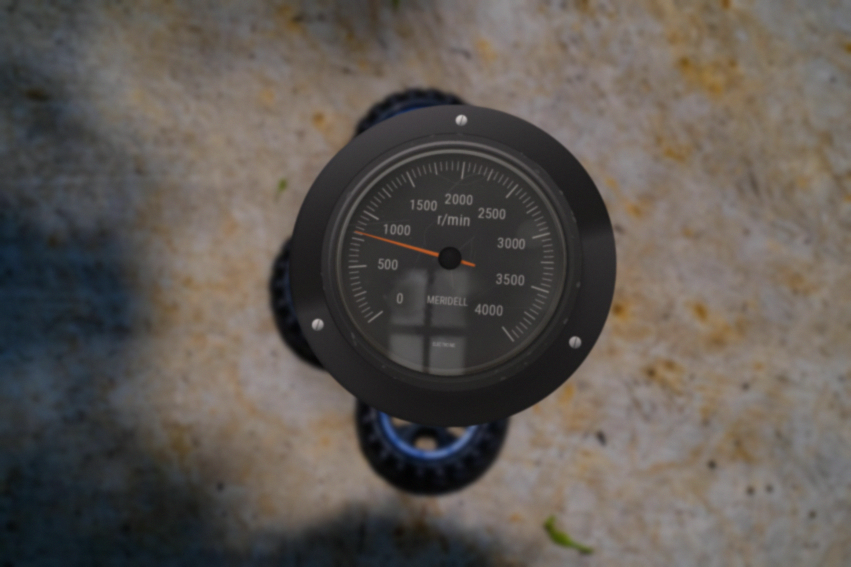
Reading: 800; rpm
